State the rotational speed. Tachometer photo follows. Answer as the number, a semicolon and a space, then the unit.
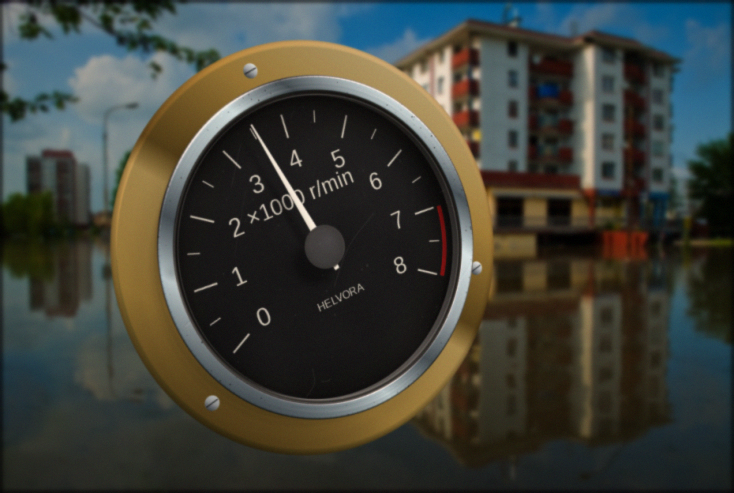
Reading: 3500; rpm
